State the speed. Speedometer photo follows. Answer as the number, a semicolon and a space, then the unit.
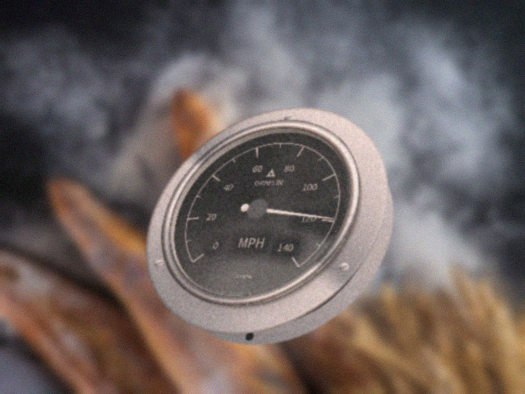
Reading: 120; mph
